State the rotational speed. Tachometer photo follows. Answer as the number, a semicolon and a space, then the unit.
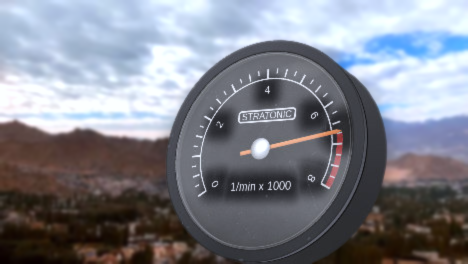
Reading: 6750; rpm
